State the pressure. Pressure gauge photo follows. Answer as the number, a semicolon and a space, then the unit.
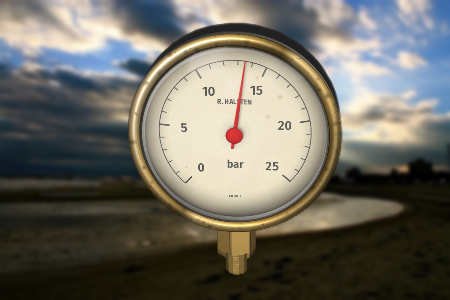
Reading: 13.5; bar
